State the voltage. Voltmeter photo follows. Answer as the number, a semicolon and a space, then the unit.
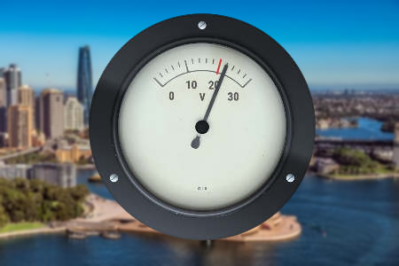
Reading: 22; V
